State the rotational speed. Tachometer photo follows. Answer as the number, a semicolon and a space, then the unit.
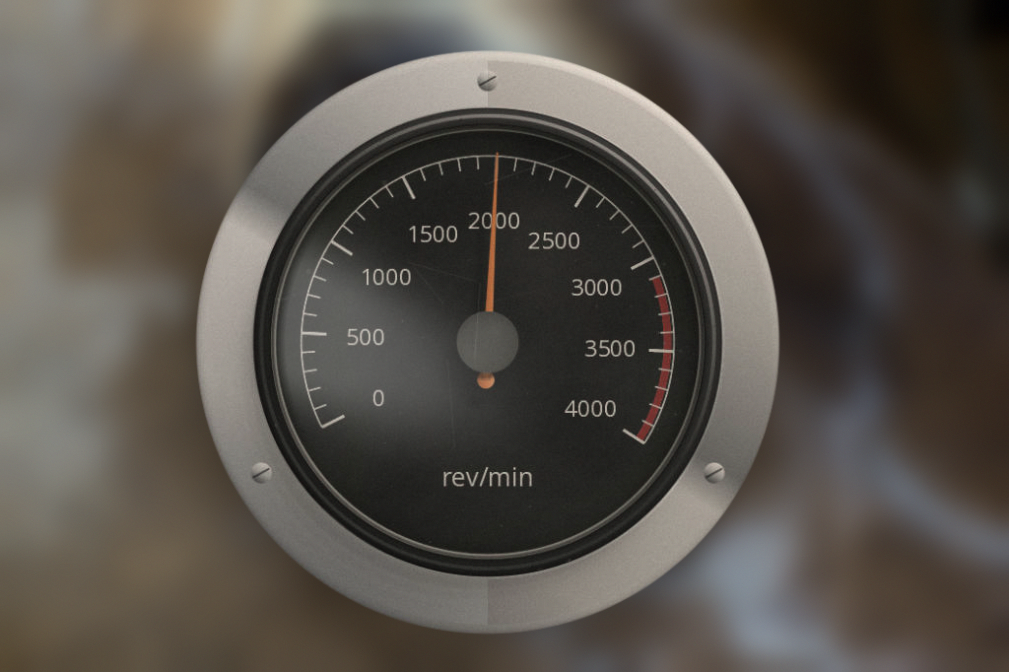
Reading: 2000; rpm
